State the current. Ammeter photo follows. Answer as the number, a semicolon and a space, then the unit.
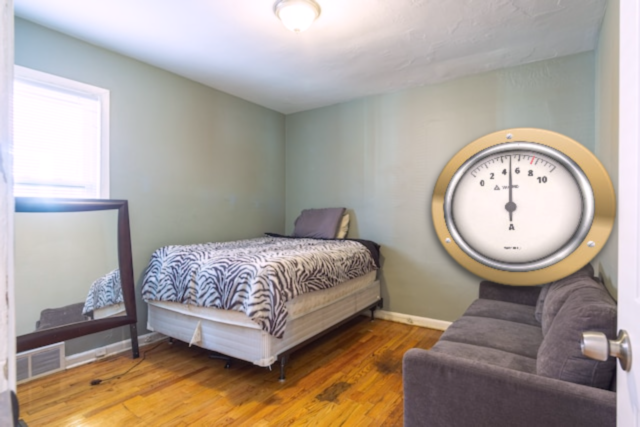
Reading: 5; A
